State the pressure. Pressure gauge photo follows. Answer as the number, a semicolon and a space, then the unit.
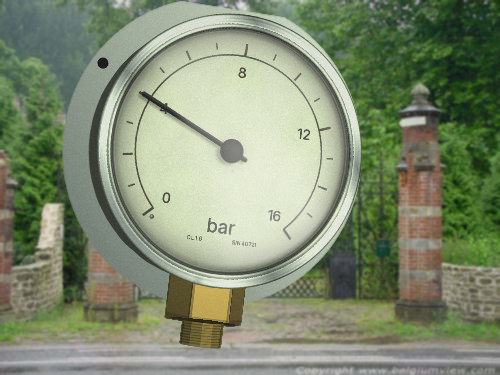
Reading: 4; bar
